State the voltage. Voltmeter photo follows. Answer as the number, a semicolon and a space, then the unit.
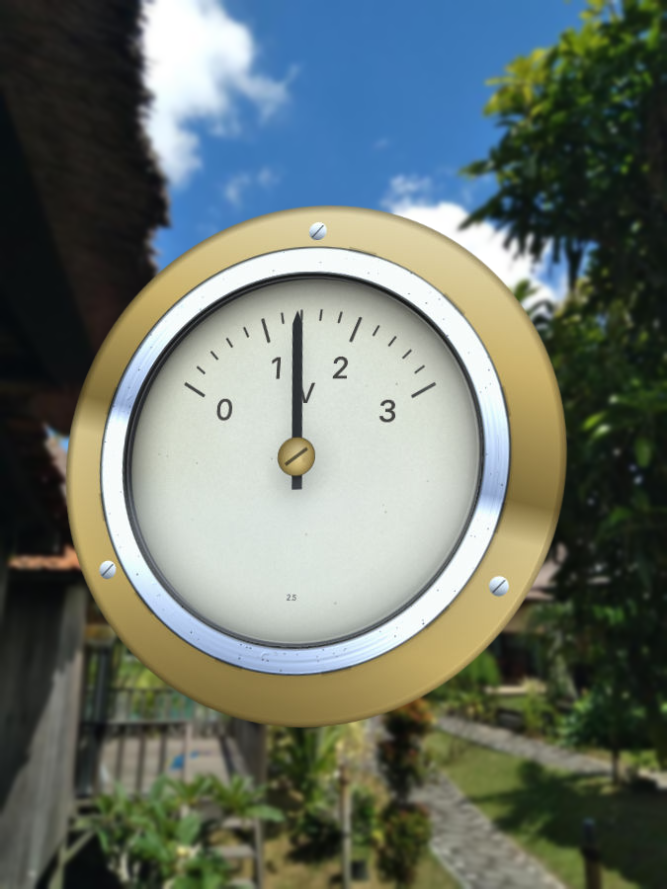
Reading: 1.4; V
